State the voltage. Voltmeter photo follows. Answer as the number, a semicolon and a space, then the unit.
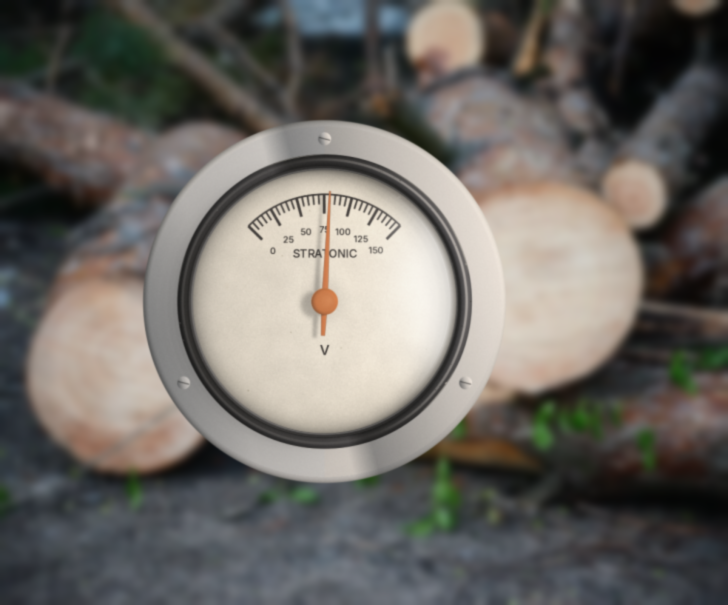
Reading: 80; V
